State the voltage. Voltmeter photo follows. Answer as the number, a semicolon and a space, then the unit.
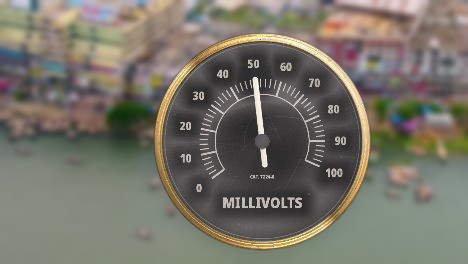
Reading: 50; mV
